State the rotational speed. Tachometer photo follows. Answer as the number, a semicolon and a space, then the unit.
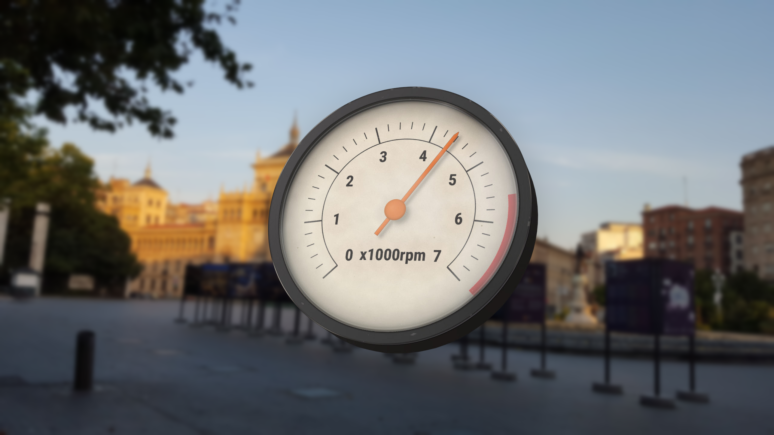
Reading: 4400; rpm
